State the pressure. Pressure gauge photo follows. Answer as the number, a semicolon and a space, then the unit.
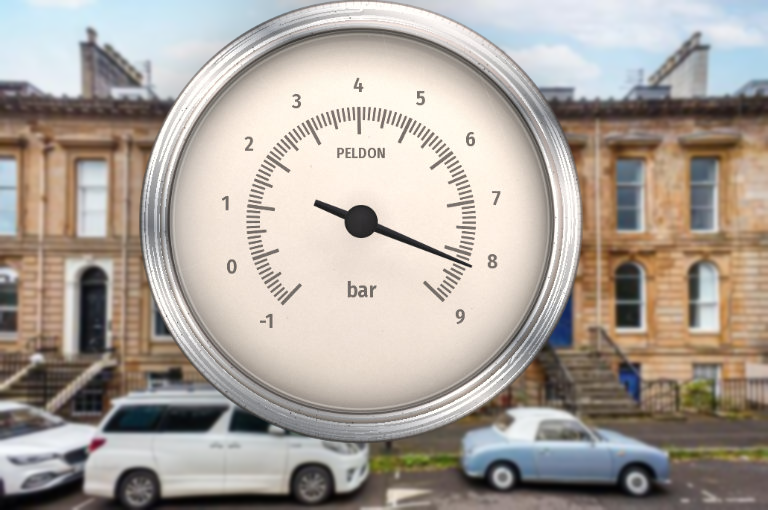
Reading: 8.2; bar
